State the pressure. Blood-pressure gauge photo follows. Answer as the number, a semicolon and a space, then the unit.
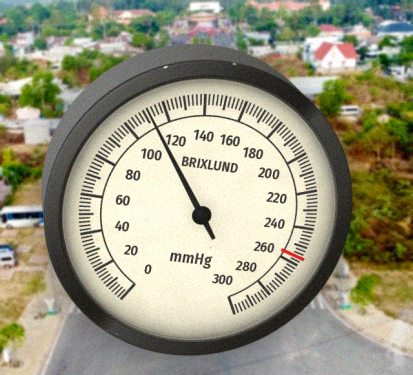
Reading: 112; mmHg
